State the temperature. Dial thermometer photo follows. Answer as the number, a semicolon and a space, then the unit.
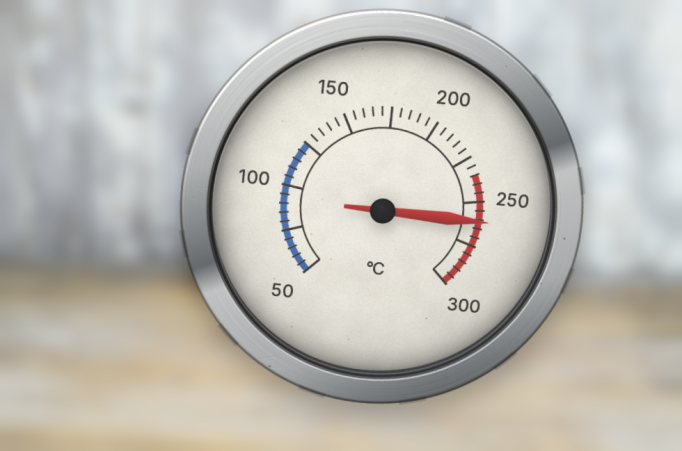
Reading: 260; °C
